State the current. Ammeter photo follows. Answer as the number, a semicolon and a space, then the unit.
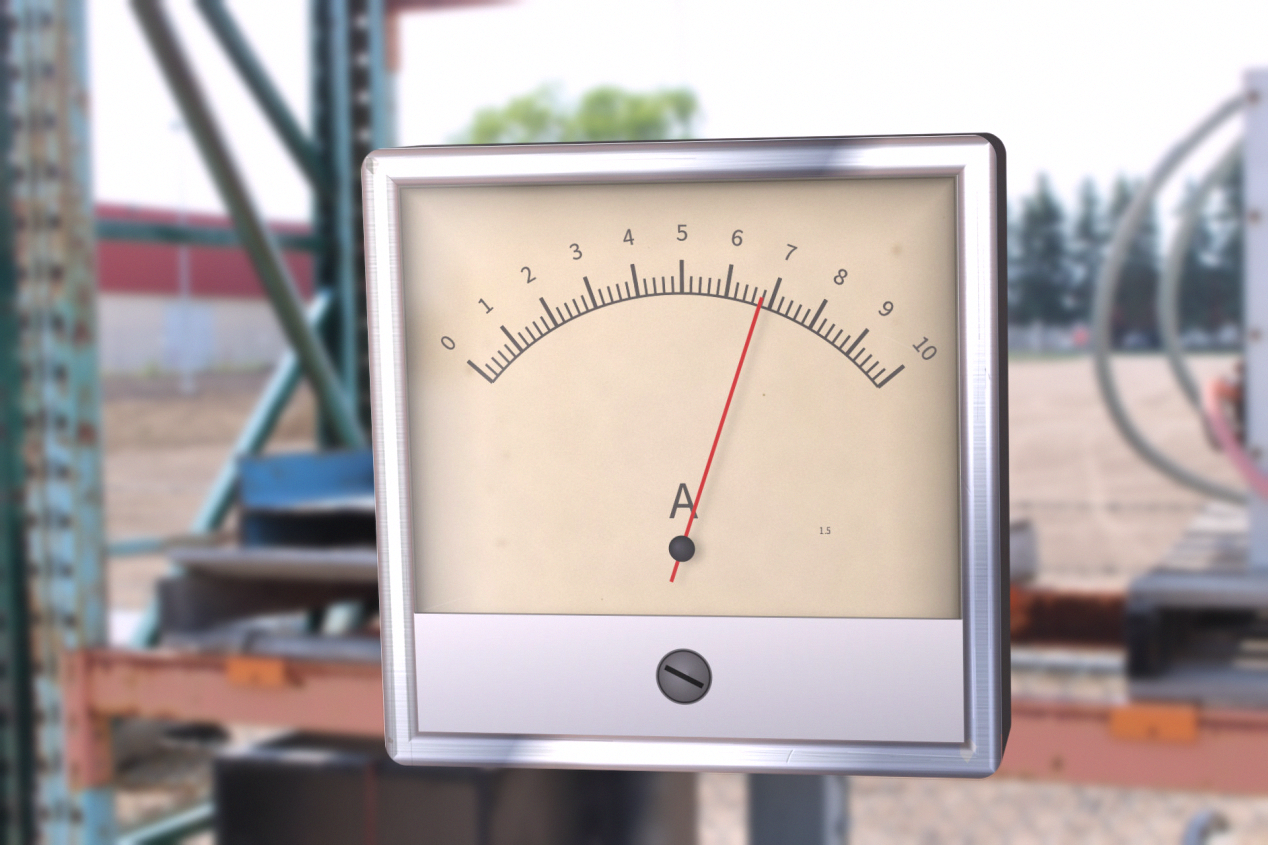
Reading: 6.8; A
